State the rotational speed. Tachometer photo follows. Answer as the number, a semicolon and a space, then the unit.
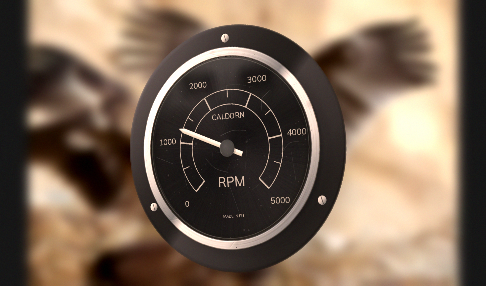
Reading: 1250; rpm
